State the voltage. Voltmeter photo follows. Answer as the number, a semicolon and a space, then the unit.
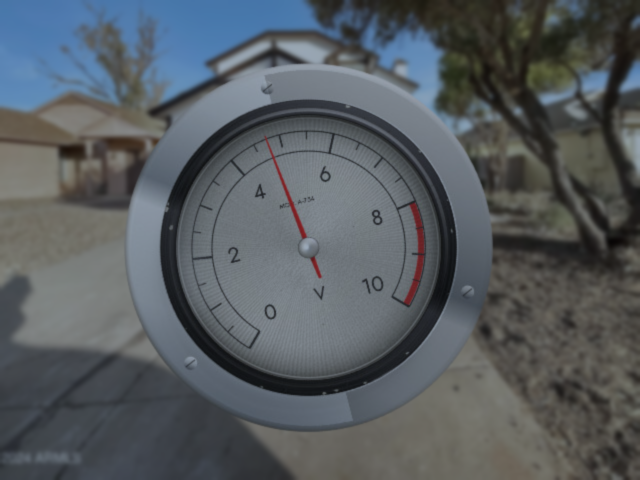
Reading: 4.75; V
